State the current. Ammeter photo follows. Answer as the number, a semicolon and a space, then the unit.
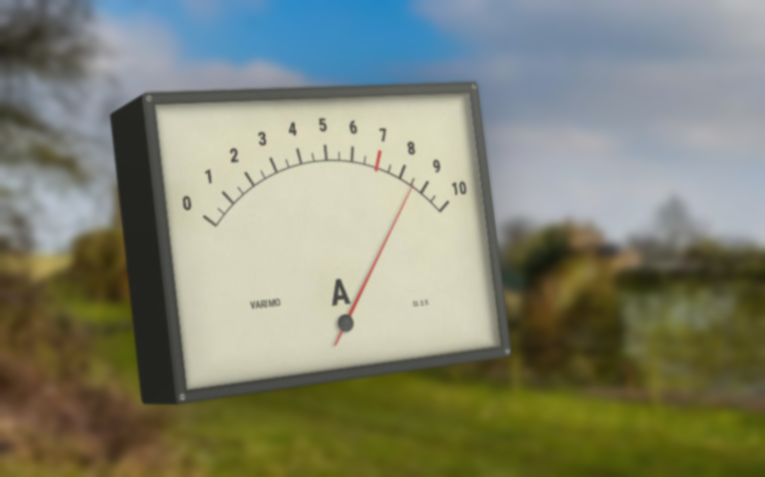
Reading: 8.5; A
